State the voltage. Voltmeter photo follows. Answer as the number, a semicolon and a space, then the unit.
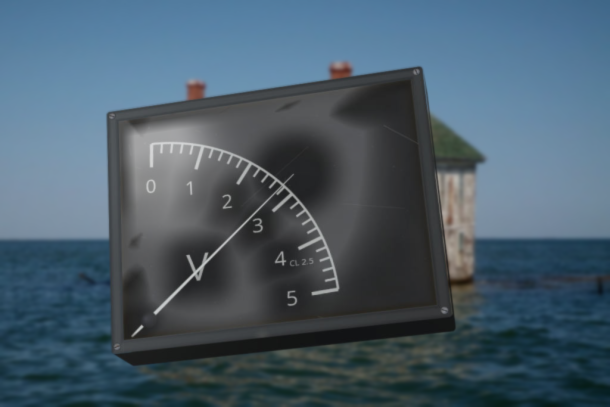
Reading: 2.8; V
